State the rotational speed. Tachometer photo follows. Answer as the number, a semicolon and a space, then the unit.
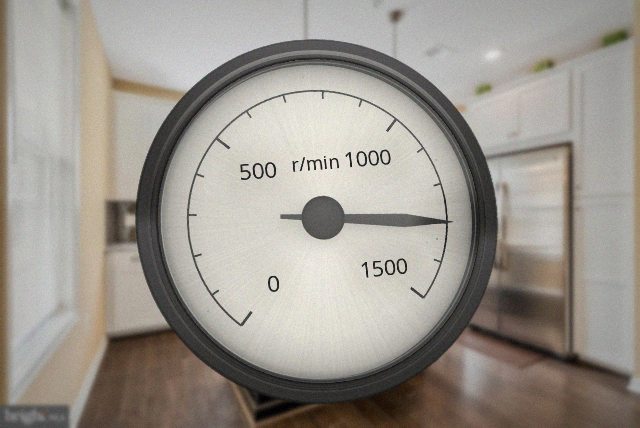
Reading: 1300; rpm
